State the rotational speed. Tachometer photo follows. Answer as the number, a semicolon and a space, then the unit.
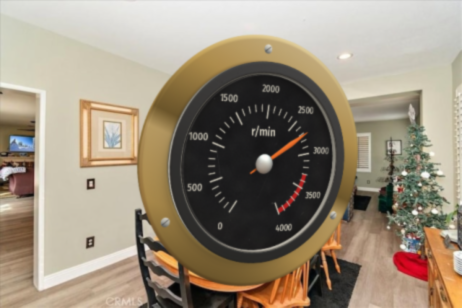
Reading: 2700; rpm
